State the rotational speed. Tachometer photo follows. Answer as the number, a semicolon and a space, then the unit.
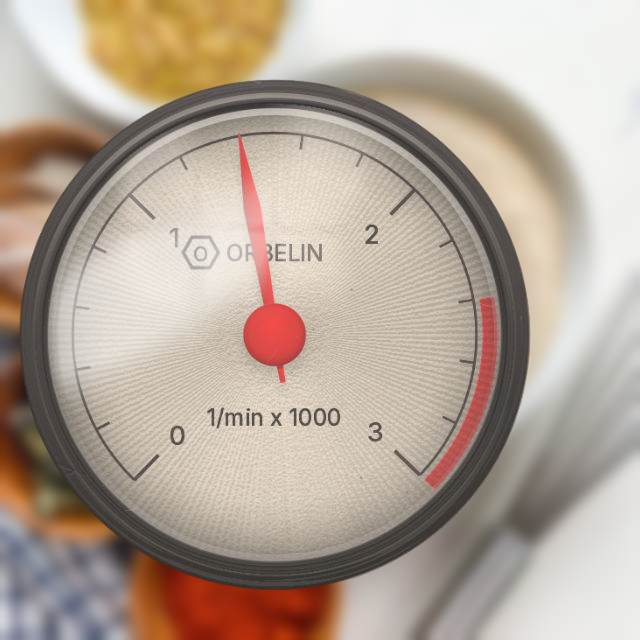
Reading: 1400; rpm
